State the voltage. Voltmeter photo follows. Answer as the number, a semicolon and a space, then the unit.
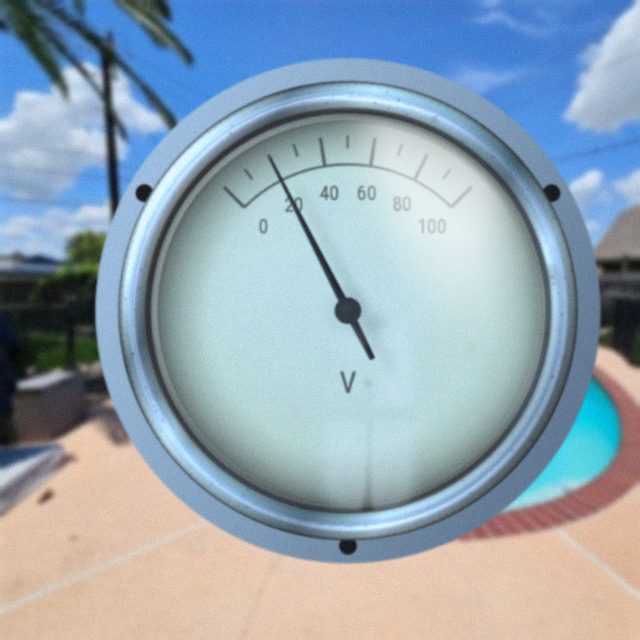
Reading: 20; V
